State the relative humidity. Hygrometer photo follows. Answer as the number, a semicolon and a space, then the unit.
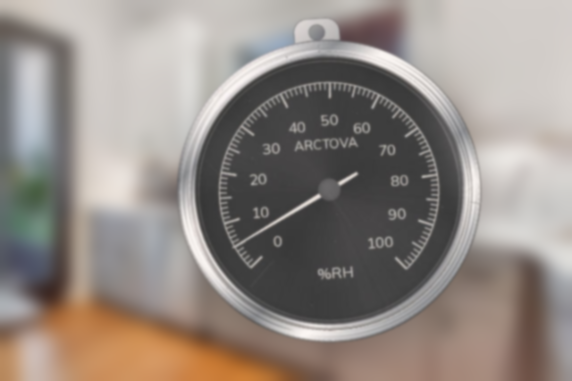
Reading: 5; %
